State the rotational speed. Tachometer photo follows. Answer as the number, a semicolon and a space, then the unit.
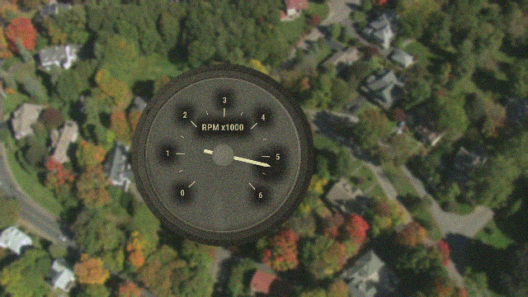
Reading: 5250; rpm
